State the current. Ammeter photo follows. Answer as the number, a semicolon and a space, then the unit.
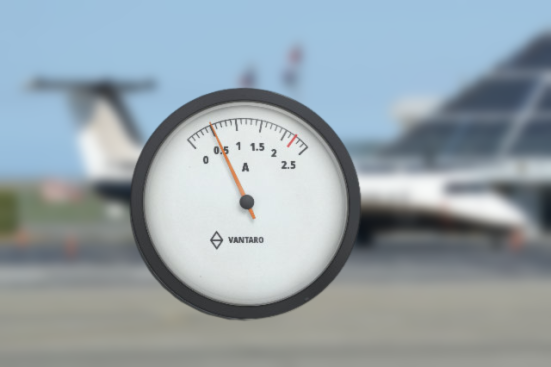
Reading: 0.5; A
